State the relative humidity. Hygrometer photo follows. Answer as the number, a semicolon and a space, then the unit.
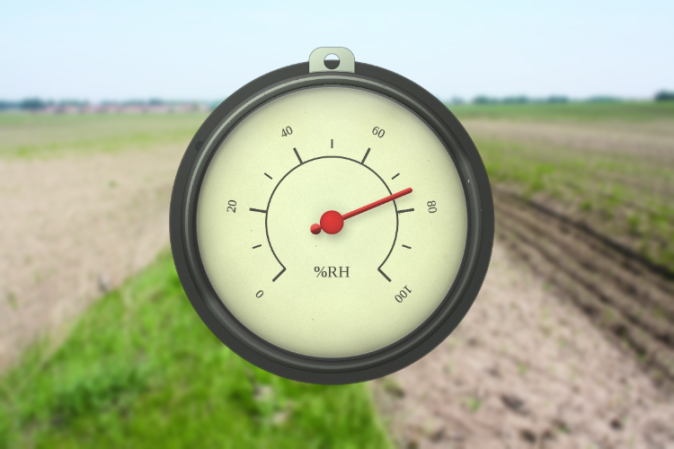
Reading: 75; %
